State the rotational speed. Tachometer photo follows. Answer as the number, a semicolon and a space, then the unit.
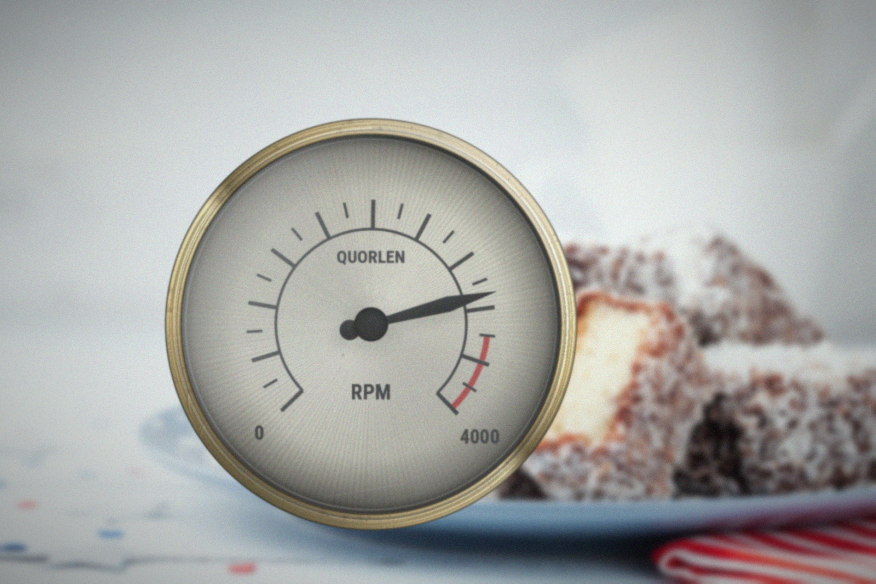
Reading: 3100; rpm
